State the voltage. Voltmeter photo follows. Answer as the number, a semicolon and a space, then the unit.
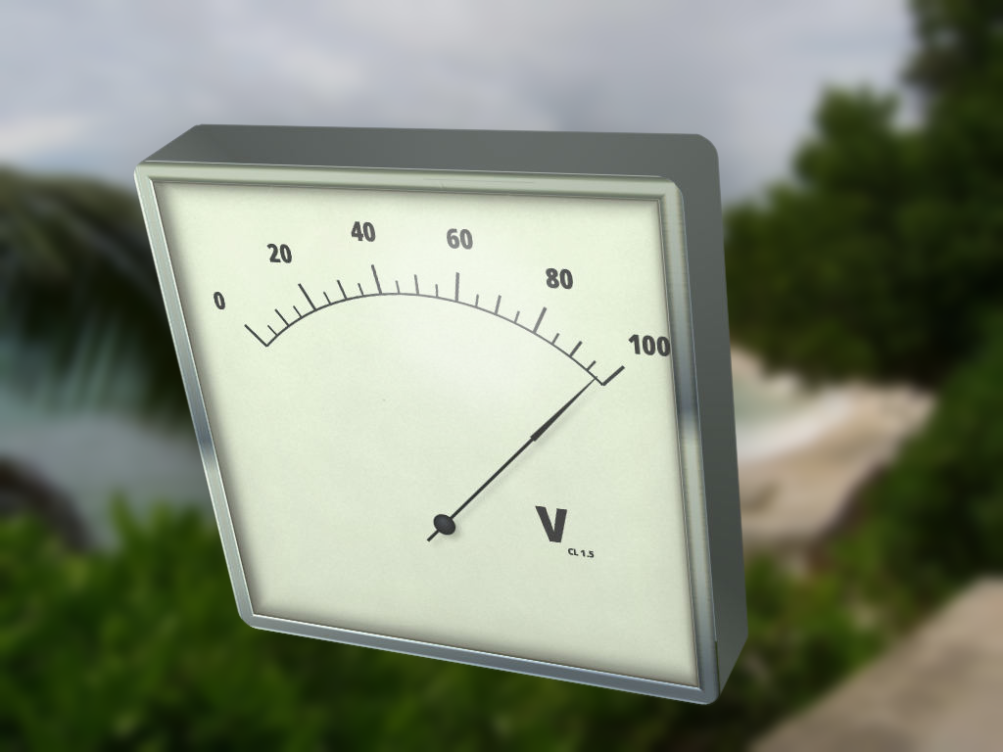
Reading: 97.5; V
